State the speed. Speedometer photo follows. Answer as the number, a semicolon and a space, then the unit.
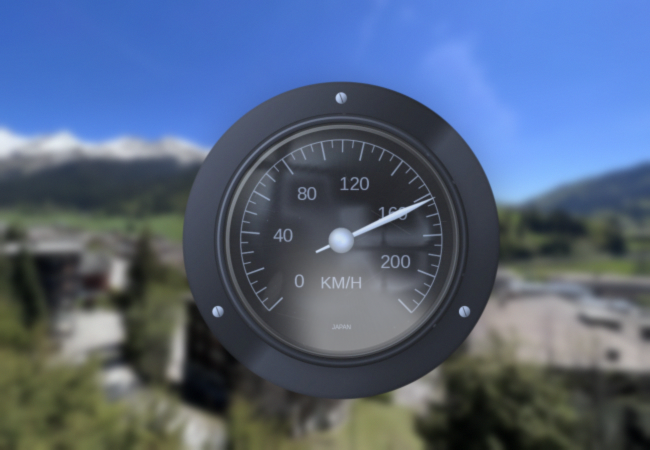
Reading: 162.5; km/h
